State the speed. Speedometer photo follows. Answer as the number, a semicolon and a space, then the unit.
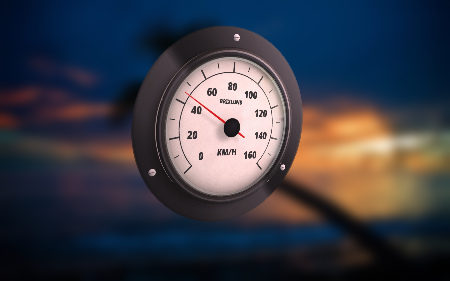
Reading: 45; km/h
